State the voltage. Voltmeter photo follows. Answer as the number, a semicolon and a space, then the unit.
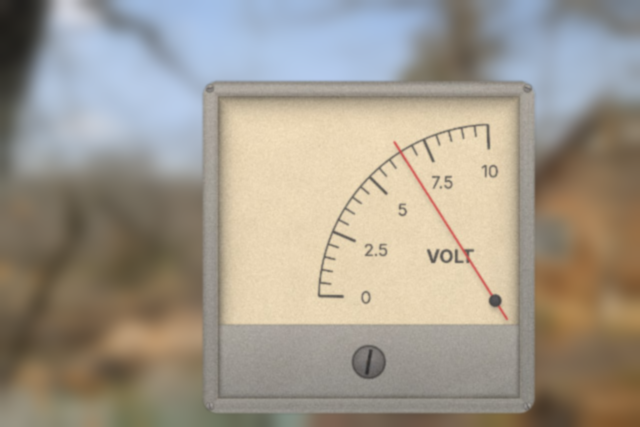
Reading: 6.5; V
